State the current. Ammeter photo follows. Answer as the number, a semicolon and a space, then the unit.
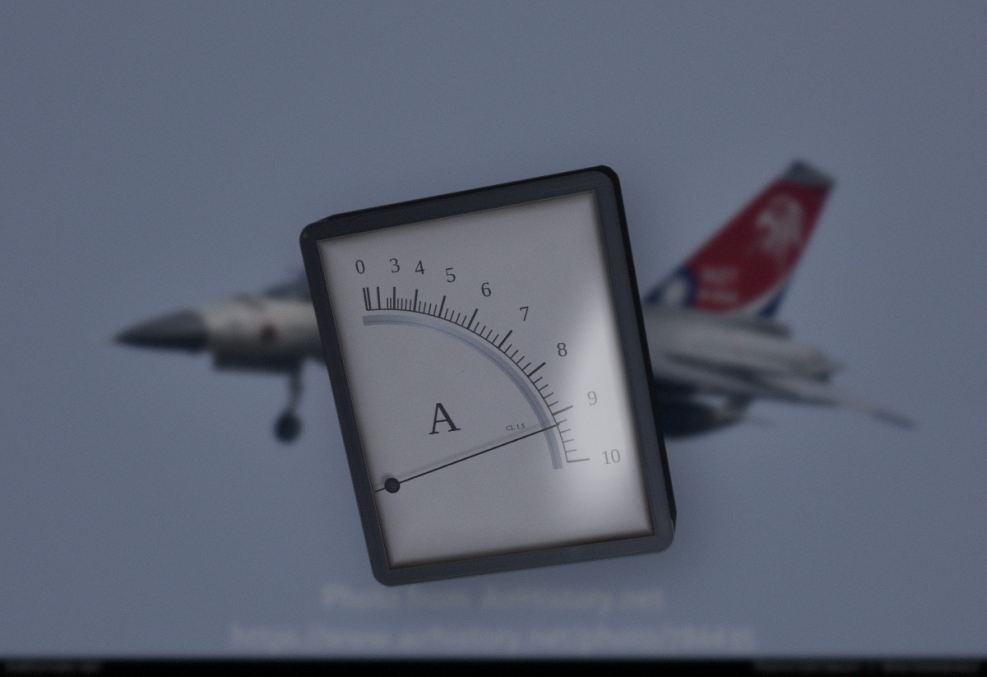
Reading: 9.2; A
